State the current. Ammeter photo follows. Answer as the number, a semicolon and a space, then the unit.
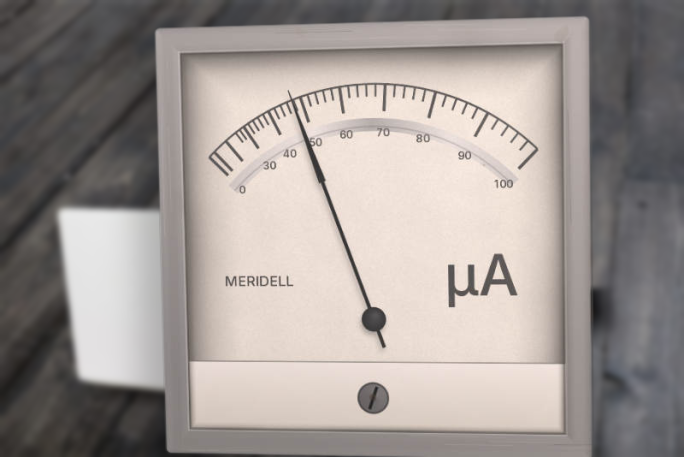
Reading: 48; µA
